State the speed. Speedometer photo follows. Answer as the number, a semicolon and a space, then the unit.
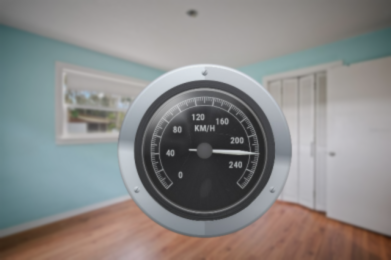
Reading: 220; km/h
